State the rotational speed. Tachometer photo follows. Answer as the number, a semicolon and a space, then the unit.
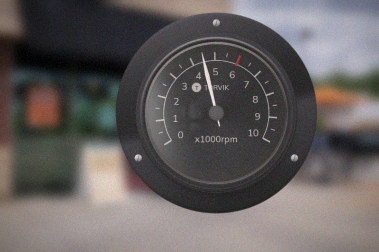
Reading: 4500; rpm
